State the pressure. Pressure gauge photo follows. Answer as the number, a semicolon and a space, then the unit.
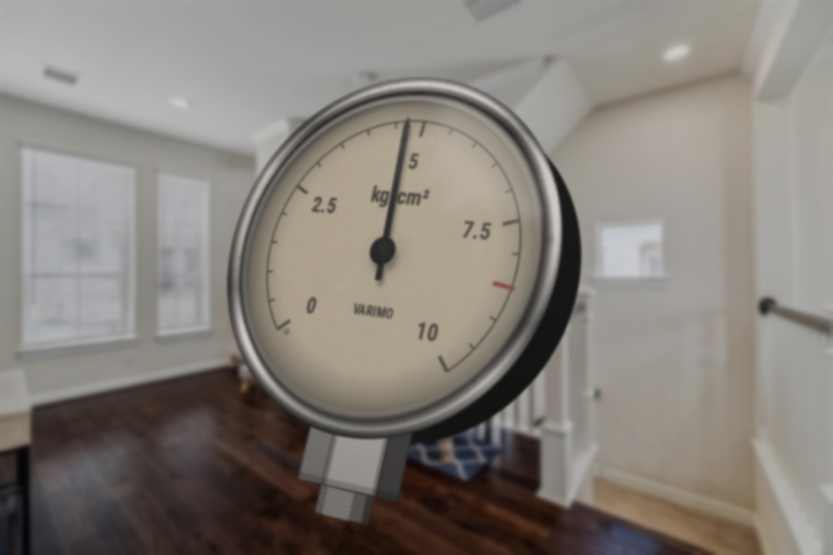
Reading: 4.75; kg/cm²
